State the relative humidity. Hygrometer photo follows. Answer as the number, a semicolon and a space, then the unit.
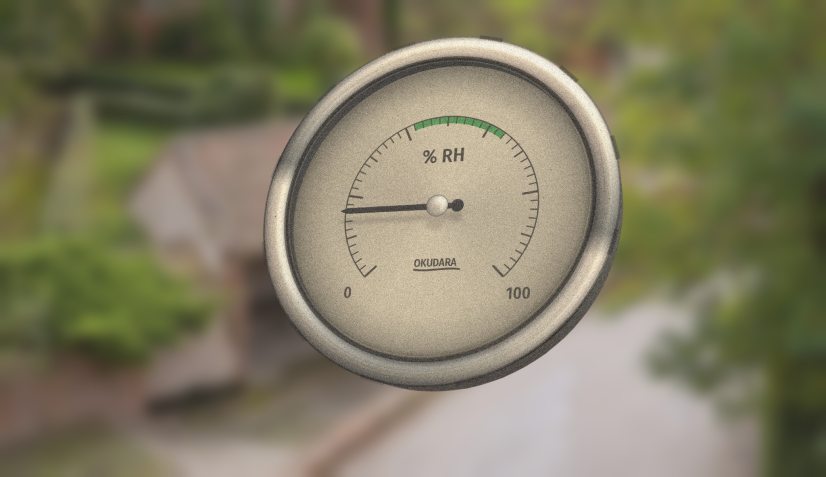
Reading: 16; %
